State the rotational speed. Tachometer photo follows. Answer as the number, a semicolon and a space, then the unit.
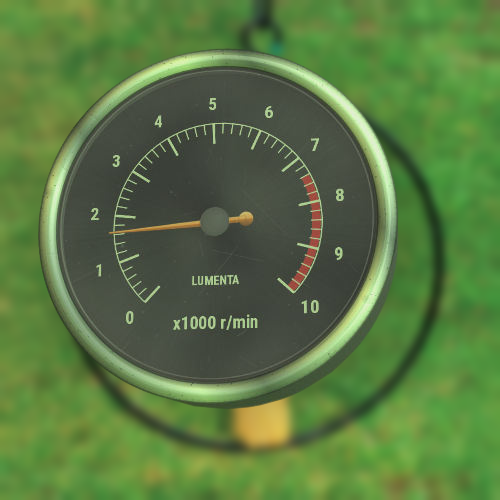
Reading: 1600; rpm
